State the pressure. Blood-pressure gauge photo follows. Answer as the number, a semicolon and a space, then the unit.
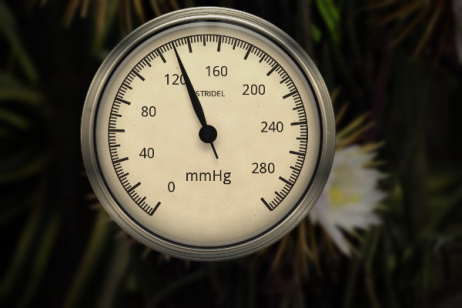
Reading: 130; mmHg
